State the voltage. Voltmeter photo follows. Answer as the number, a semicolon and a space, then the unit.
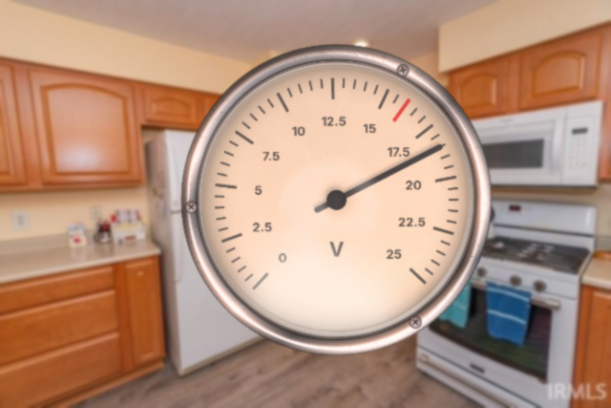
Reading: 18.5; V
